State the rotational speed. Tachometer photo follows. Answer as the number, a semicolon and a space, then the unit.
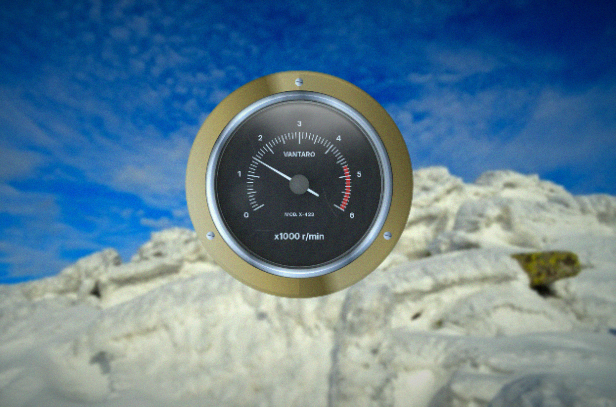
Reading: 1500; rpm
